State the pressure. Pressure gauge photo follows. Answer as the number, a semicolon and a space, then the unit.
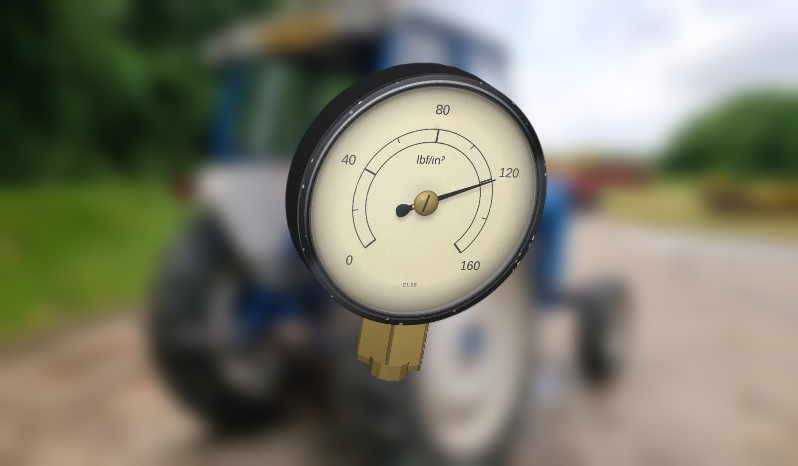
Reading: 120; psi
